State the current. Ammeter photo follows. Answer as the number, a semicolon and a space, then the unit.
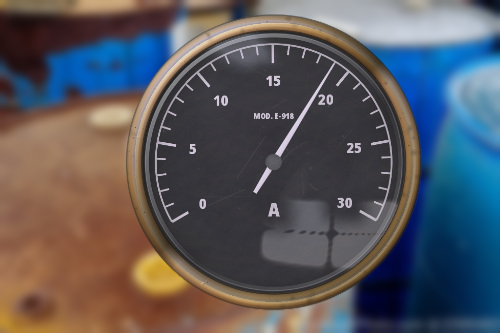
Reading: 19; A
